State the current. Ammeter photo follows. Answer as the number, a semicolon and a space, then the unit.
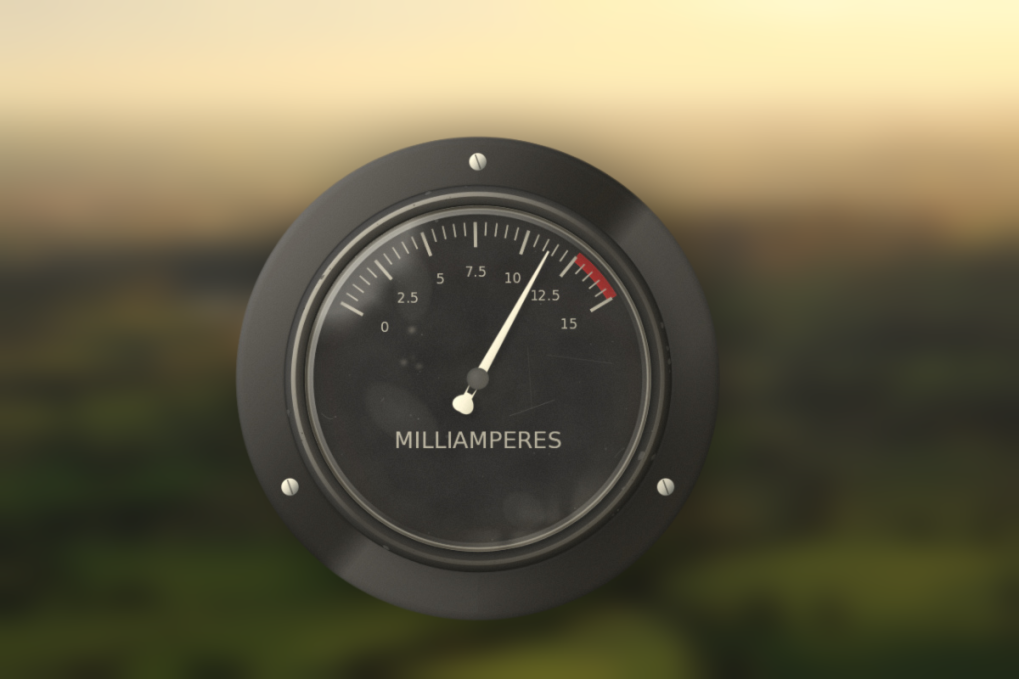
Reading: 11.25; mA
